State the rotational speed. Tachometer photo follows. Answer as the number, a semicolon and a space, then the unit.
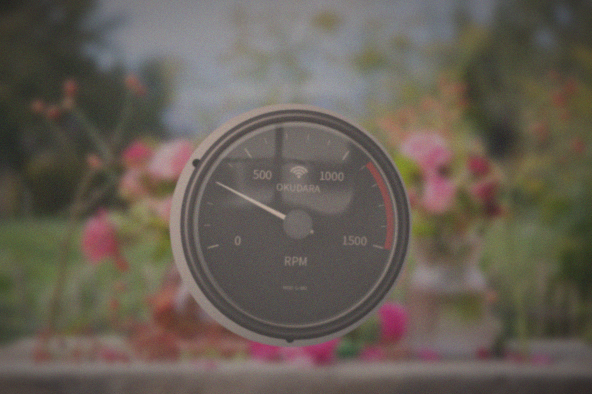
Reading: 300; rpm
